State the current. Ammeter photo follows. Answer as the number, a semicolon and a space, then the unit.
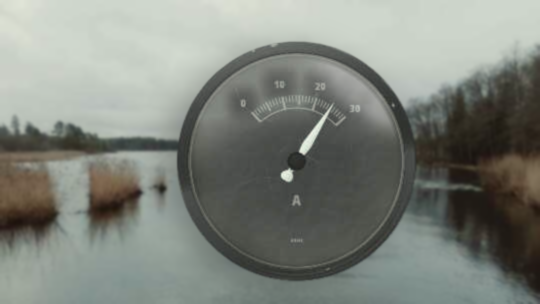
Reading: 25; A
